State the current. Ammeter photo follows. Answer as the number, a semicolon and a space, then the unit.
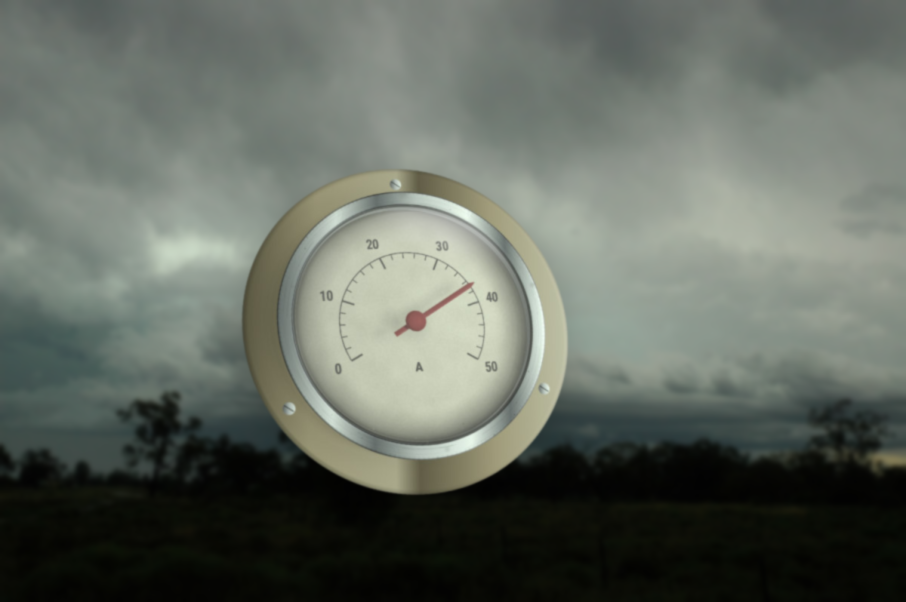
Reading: 37; A
